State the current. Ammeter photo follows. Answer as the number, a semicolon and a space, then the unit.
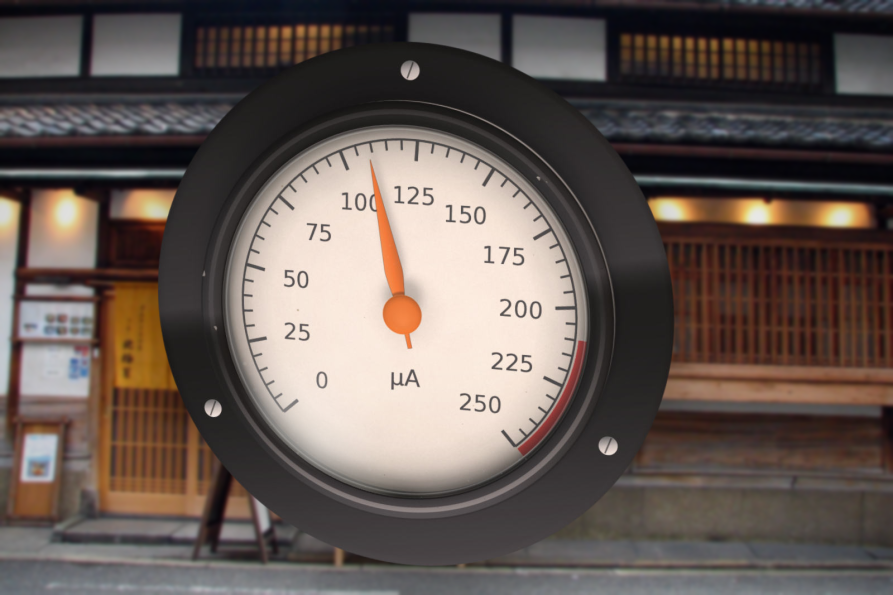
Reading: 110; µA
